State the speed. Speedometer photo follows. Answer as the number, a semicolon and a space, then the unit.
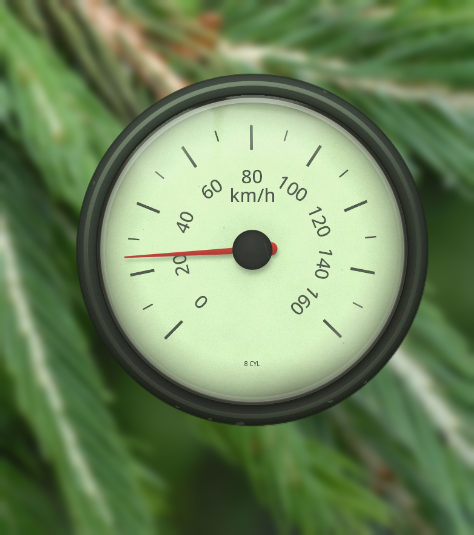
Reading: 25; km/h
